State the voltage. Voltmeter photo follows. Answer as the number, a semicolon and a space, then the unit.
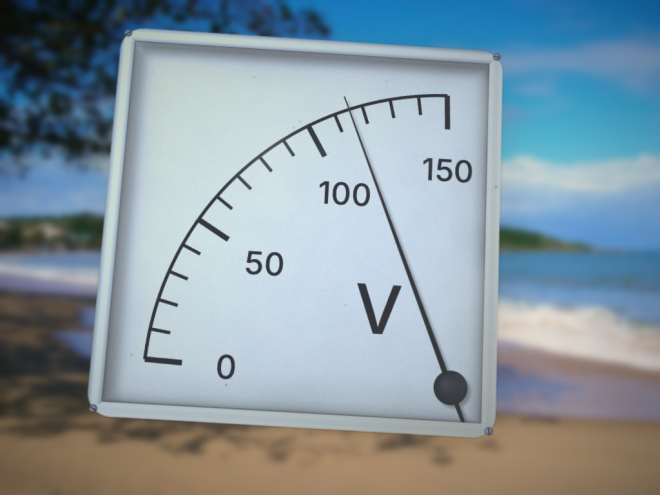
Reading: 115; V
